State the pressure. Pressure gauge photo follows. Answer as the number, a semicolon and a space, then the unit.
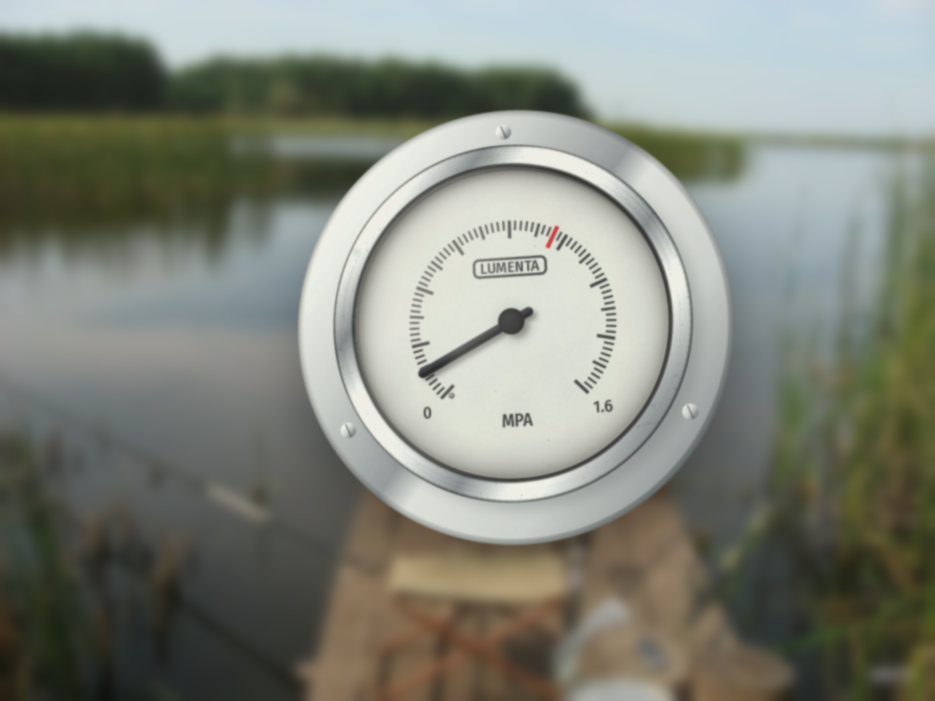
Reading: 0.1; MPa
